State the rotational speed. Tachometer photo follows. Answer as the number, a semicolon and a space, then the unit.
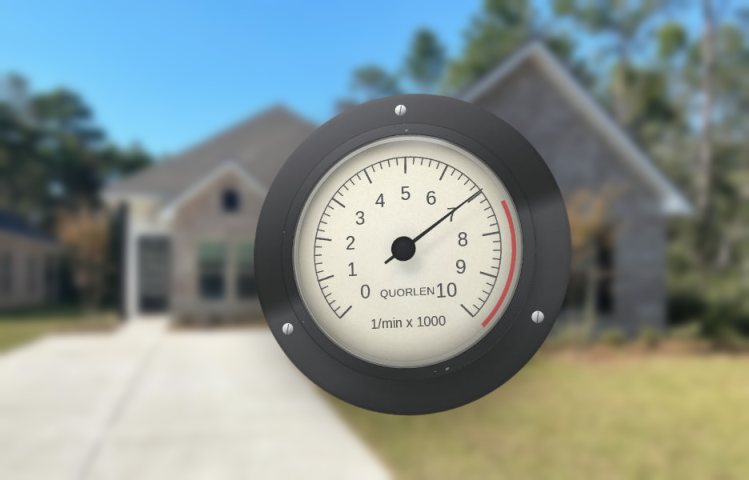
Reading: 7000; rpm
